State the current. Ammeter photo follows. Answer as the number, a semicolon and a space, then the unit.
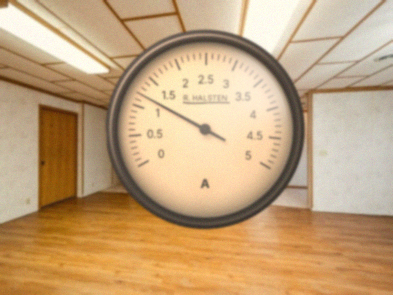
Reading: 1.2; A
